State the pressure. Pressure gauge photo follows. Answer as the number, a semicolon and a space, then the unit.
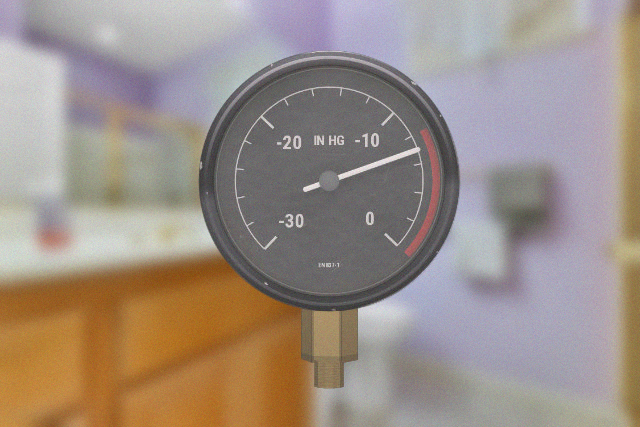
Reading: -7; inHg
